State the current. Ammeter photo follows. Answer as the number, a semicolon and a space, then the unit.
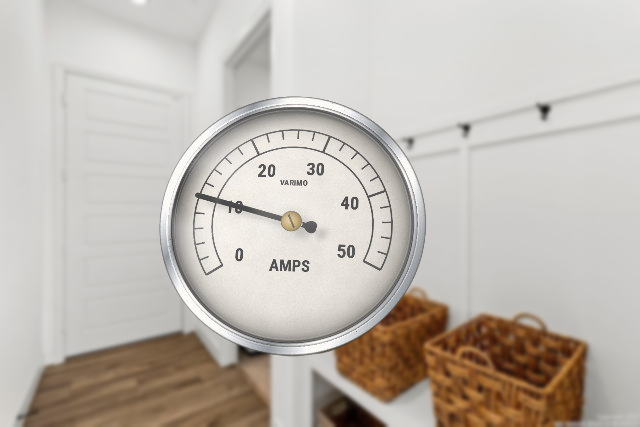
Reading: 10; A
